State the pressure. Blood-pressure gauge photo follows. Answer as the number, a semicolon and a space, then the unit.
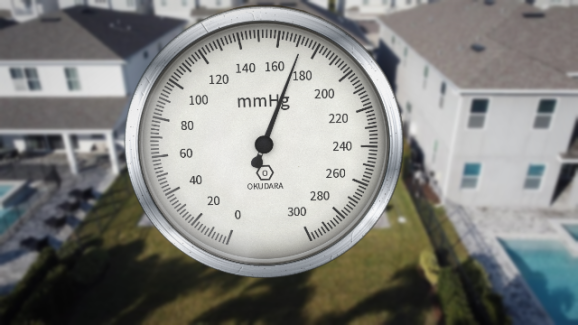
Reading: 172; mmHg
